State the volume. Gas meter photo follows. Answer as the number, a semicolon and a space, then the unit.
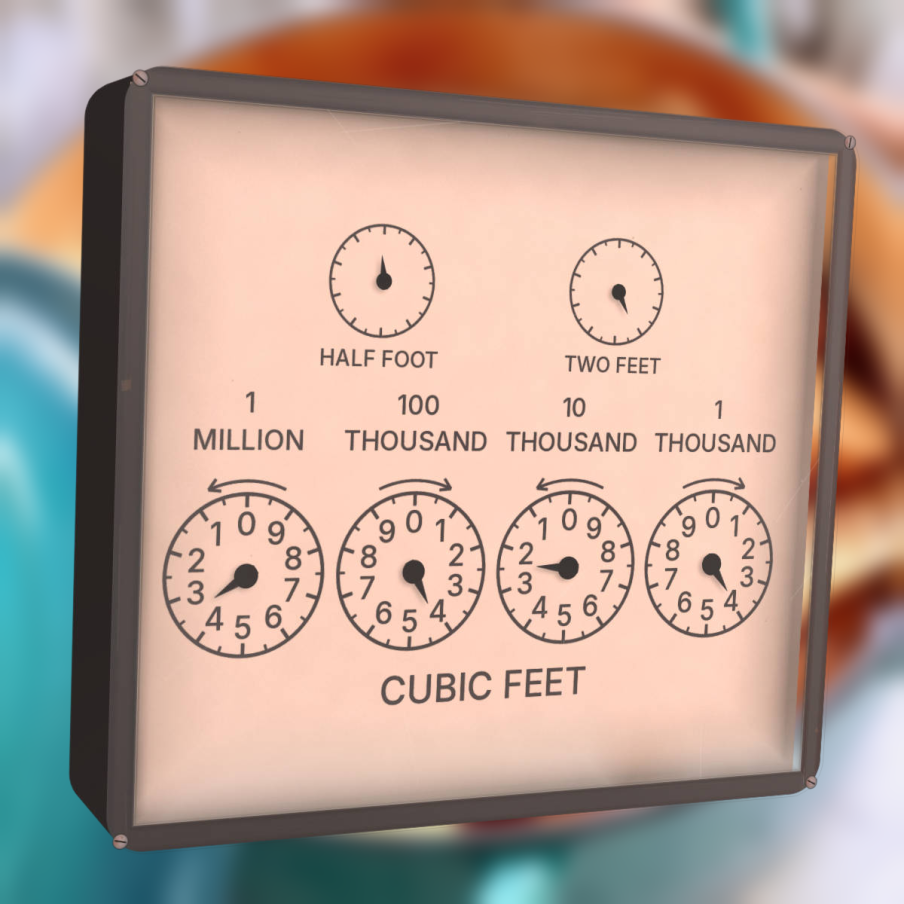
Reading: 342400; ft³
